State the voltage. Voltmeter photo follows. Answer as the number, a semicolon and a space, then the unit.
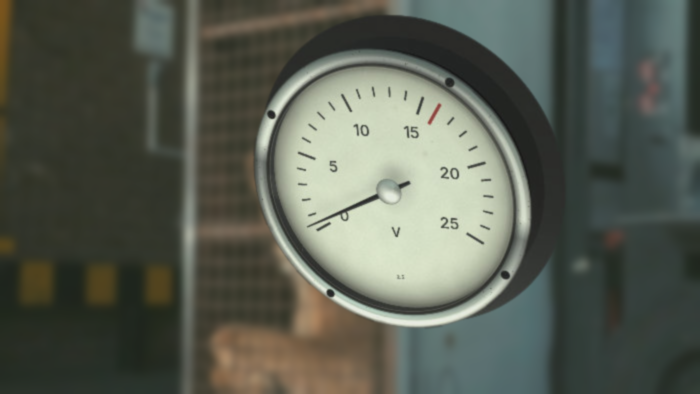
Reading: 0.5; V
